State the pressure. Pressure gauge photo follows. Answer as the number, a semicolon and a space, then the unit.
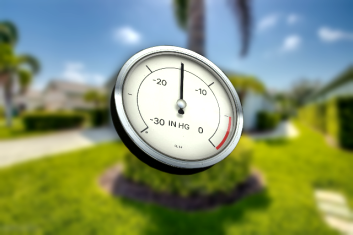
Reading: -15; inHg
